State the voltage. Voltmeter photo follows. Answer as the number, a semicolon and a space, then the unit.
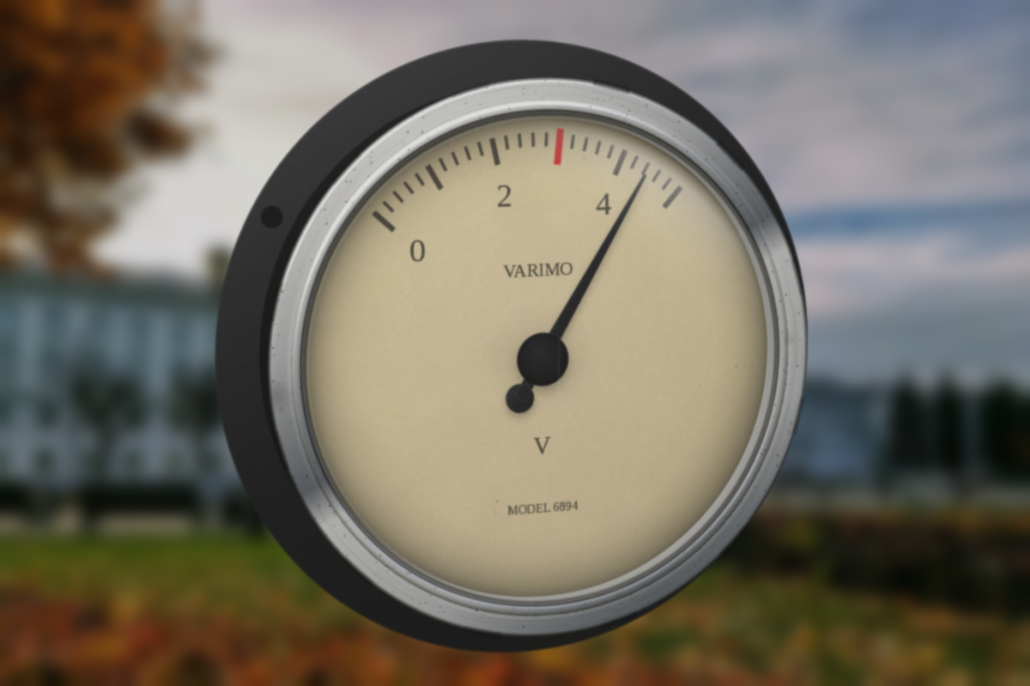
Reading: 4.4; V
